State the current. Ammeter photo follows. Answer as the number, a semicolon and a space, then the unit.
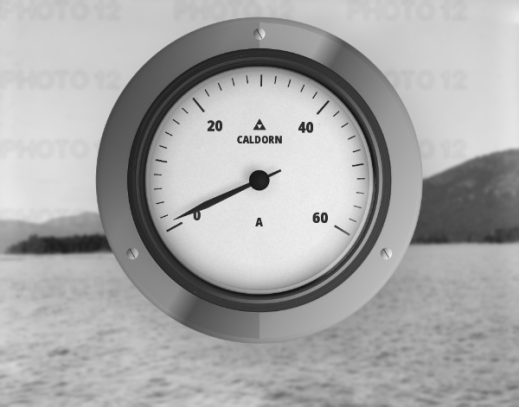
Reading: 1; A
